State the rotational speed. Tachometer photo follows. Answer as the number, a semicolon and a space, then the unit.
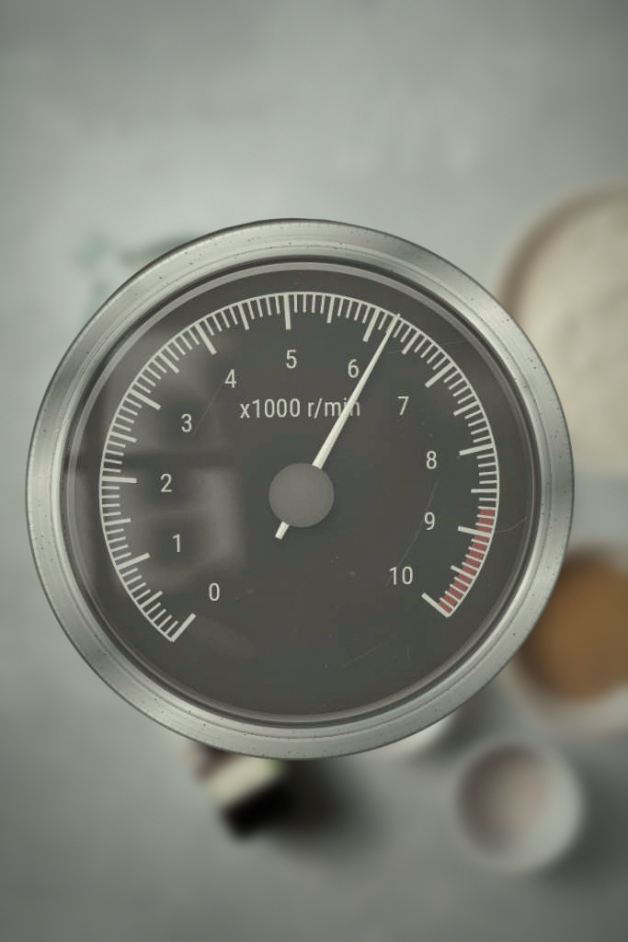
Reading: 6200; rpm
